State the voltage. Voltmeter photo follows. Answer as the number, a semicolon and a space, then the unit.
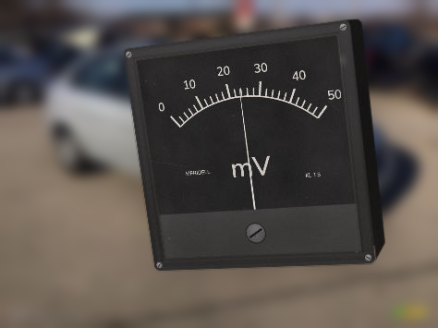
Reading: 24; mV
